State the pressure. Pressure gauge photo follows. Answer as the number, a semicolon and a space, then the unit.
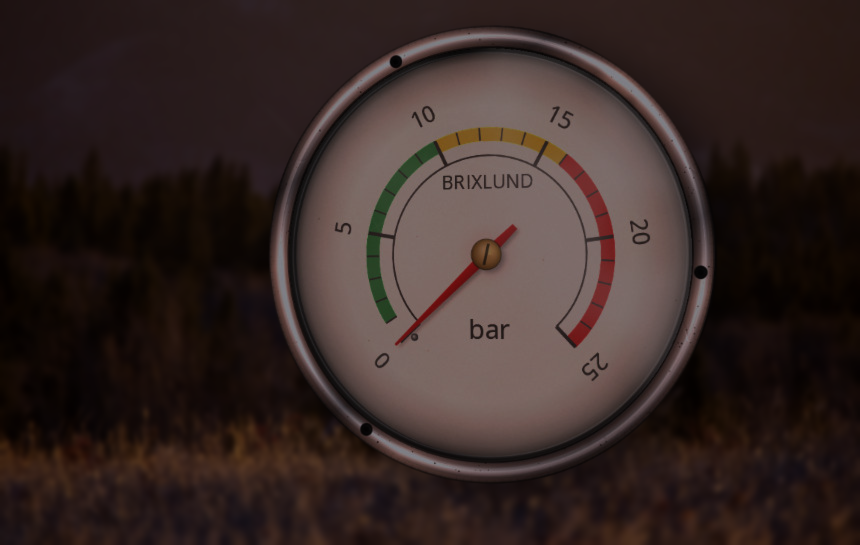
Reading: 0; bar
